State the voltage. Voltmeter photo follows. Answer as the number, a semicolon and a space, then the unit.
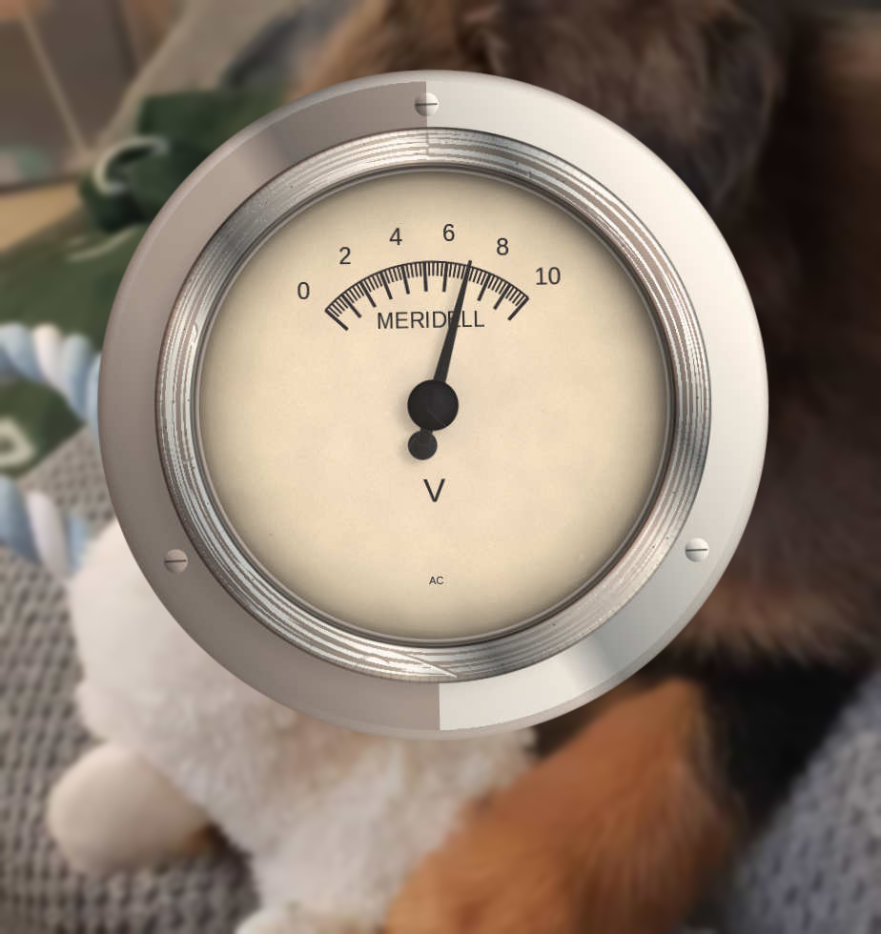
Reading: 7; V
